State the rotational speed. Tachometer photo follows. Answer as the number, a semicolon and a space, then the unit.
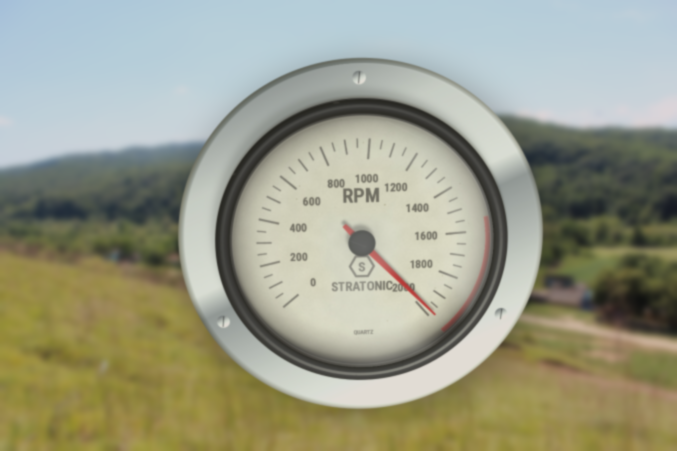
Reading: 1975; rpm
